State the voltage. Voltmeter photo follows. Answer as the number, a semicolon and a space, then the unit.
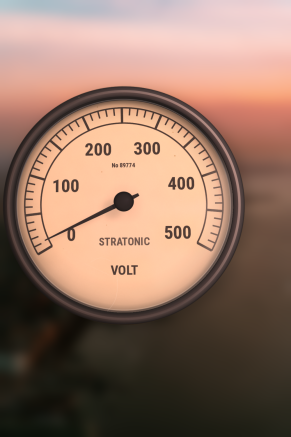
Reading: 10; V
